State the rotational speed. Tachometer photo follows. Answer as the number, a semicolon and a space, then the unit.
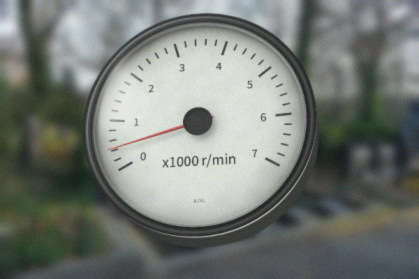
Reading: 400; rpm
